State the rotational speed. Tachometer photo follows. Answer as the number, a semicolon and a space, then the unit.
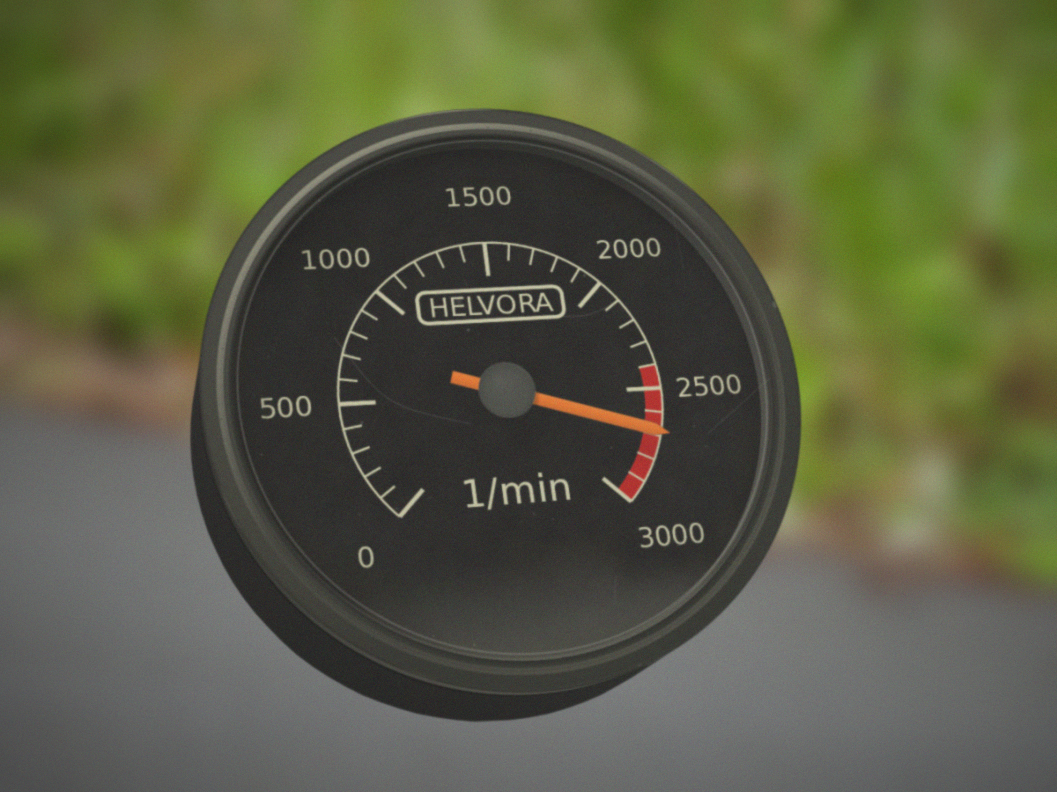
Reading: 2700; rpm
